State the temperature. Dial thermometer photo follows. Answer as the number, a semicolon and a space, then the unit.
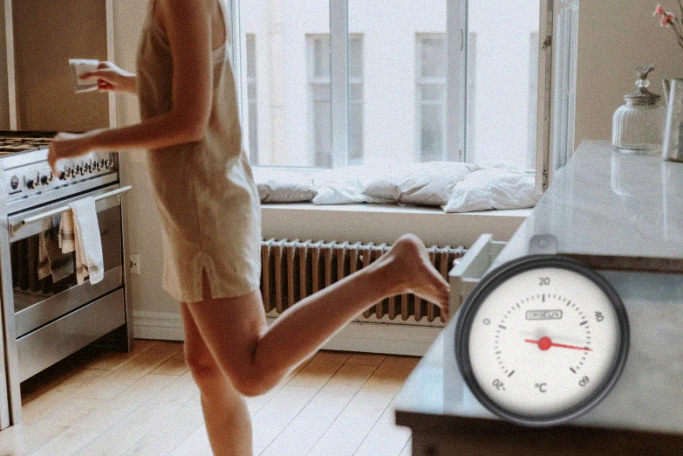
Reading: 50; °C
